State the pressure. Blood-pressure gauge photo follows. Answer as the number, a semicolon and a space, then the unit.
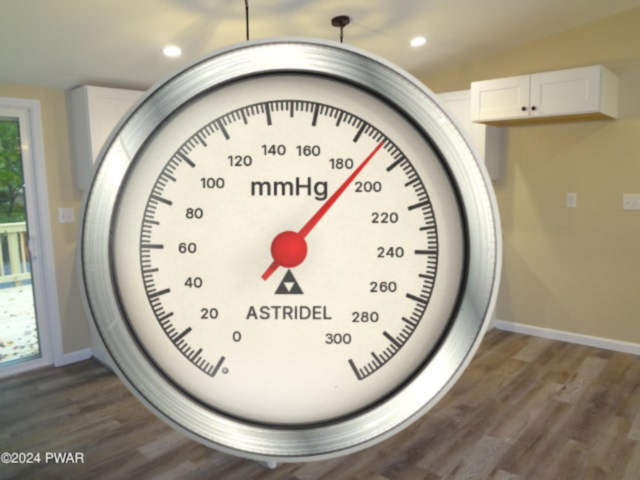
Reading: 190; mmHg
